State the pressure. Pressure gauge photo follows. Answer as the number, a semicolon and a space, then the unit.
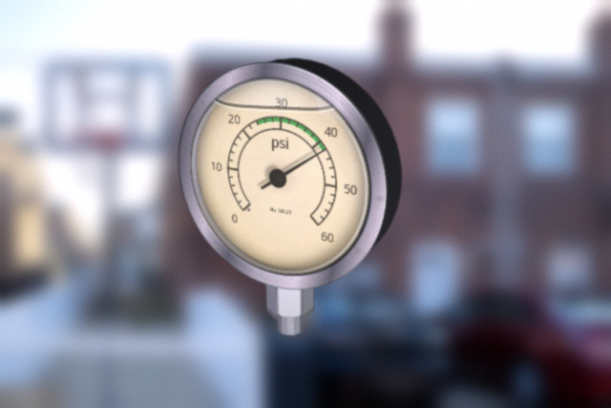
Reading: 42; psi
